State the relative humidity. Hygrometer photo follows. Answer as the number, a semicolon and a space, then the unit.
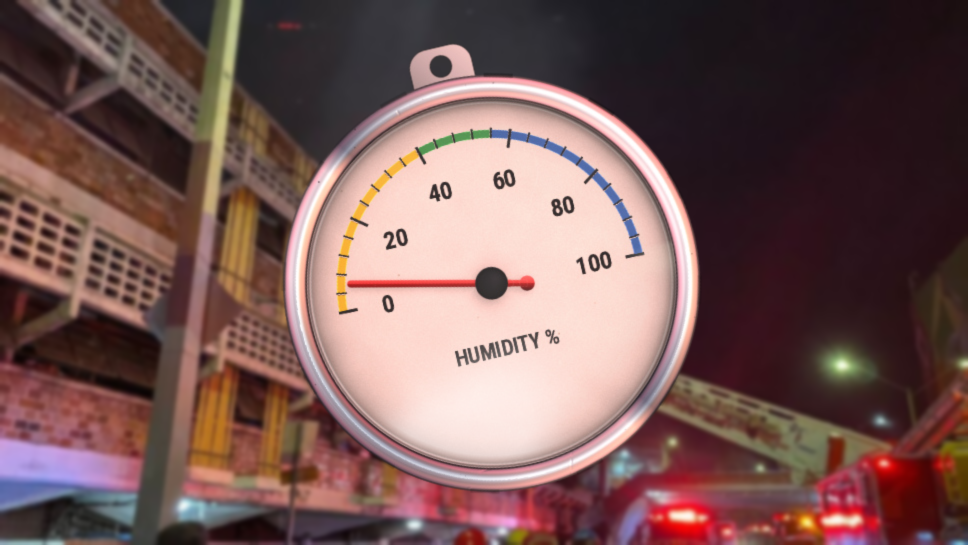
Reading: 6; %
